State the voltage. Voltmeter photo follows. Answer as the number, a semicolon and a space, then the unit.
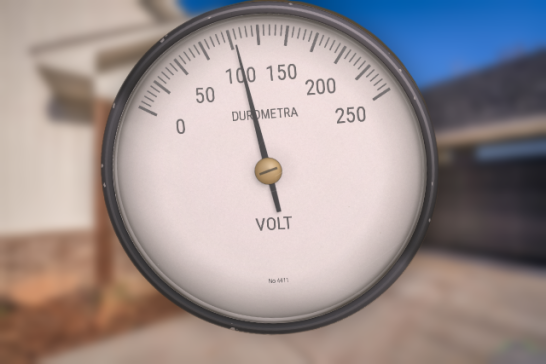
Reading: 105; V
